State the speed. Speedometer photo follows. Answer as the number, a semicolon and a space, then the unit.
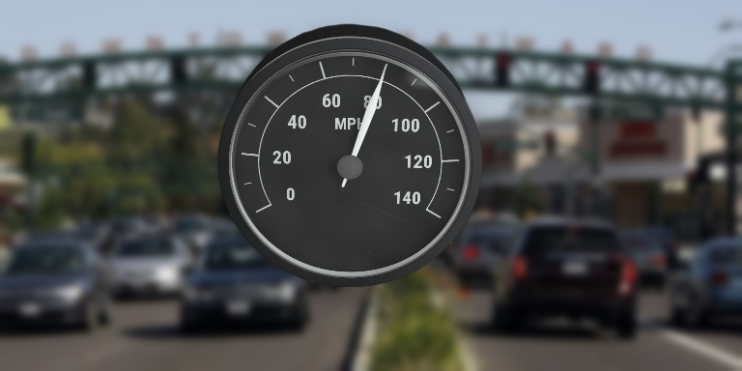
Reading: 80; mph
